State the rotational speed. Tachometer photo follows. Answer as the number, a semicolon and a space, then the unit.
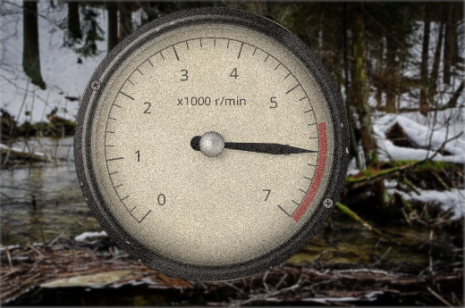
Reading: 6000; rpm
